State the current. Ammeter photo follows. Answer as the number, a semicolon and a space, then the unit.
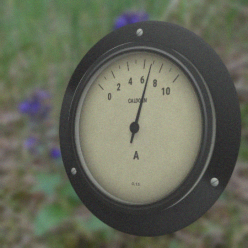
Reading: 7; A
